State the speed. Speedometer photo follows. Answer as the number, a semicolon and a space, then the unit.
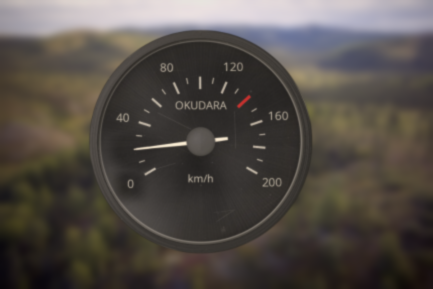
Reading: 20; km/h
